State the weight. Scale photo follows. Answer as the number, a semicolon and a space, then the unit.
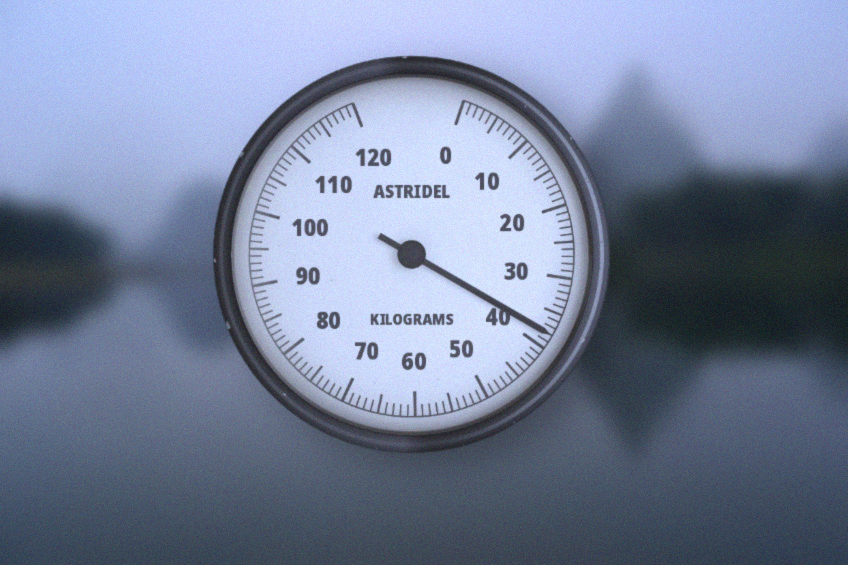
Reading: 38; kg
